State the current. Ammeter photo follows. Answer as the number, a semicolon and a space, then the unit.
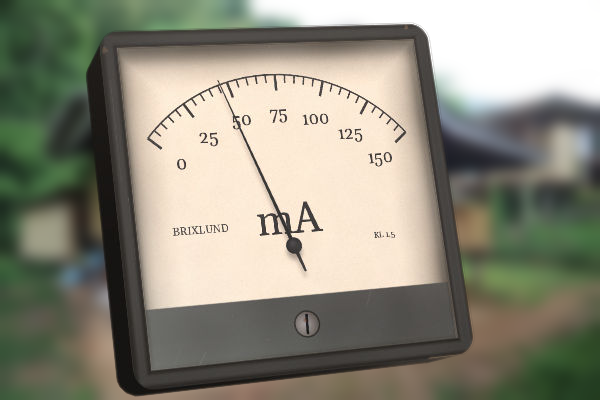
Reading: 45; mA
